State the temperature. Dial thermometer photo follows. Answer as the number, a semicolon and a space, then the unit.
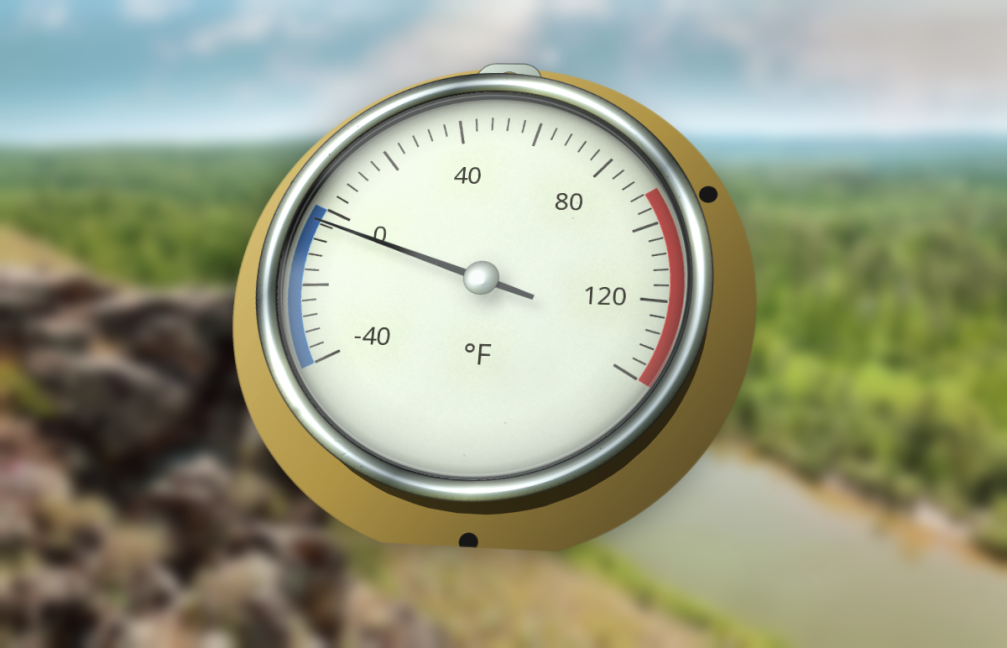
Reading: -4; °F
